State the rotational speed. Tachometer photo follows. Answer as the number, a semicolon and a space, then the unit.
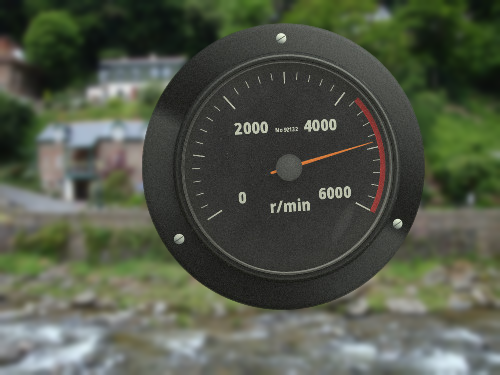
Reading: 4900; rpm
